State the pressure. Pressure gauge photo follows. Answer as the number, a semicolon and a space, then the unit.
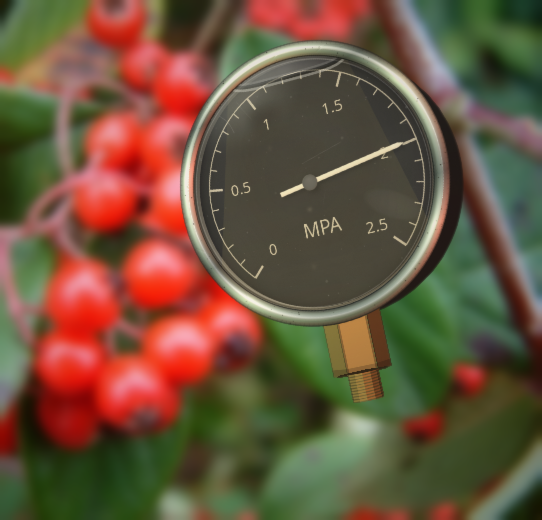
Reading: 2; MPa
